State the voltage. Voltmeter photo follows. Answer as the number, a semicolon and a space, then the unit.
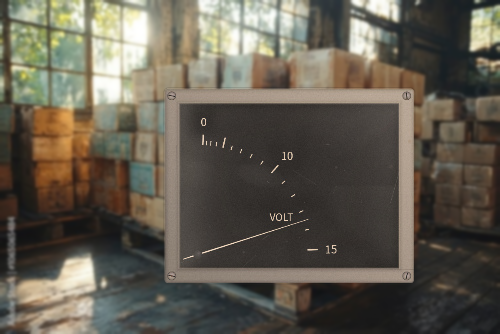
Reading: 13.5; V
